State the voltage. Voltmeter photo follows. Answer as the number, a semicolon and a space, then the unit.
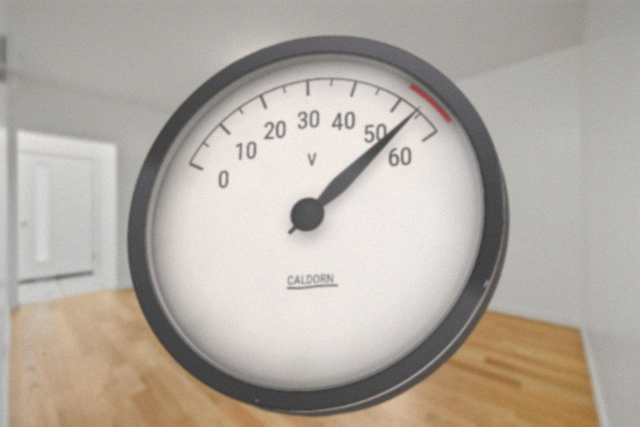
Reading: 55; V
